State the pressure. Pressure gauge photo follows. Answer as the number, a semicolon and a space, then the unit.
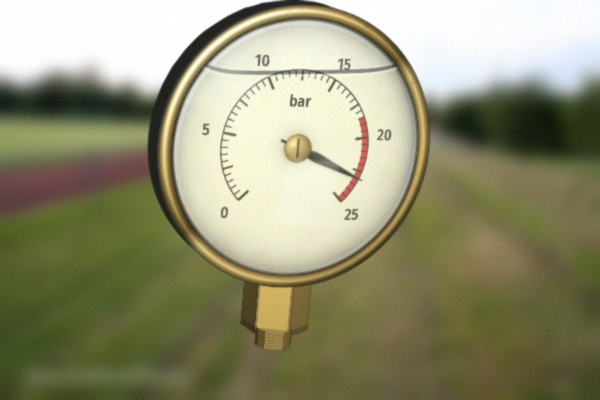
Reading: 23; bar
